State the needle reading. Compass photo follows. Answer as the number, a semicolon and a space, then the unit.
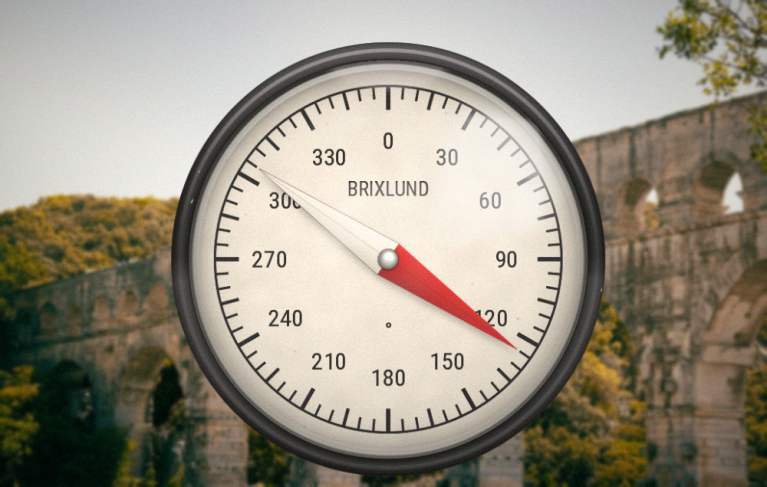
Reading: 125; °
